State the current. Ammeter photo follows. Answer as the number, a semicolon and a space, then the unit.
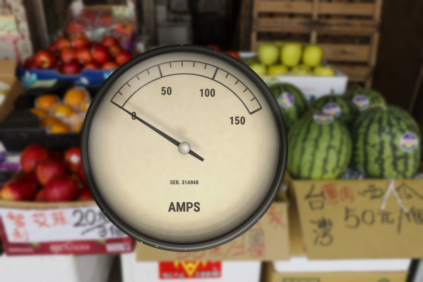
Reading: 0; A
